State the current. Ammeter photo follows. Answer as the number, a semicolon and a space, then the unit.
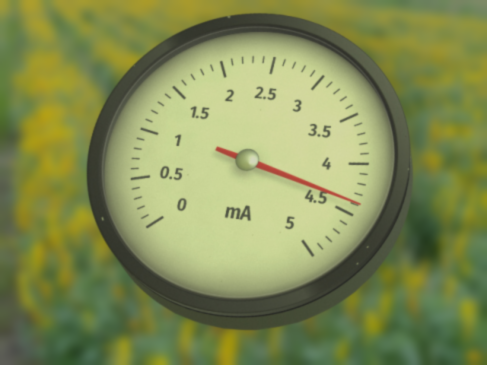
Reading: 4.4; mA
